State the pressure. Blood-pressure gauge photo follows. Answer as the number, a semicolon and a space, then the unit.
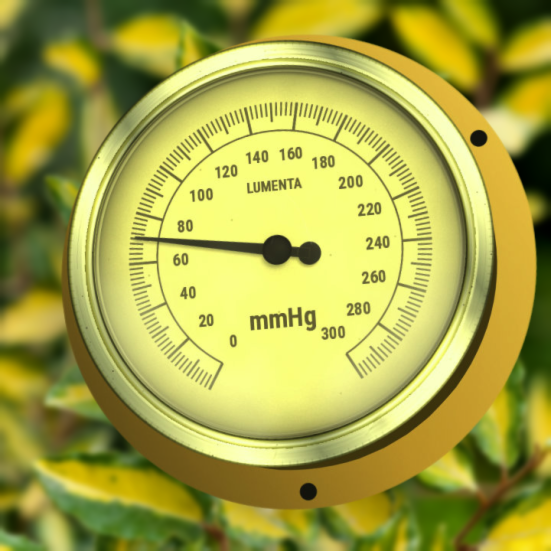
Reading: 70; mmHg
